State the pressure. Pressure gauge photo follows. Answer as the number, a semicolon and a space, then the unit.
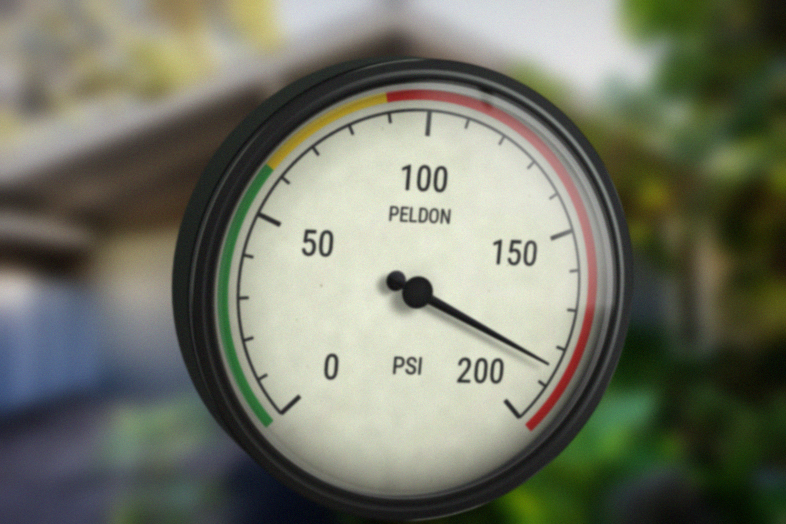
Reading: 185; psi
